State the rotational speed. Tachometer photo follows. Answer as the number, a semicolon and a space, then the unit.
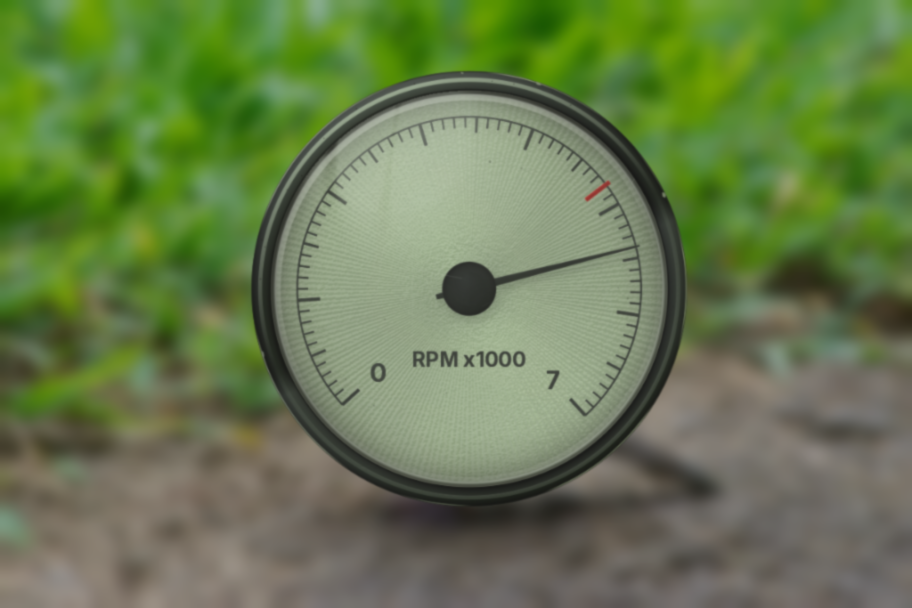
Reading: 5400; rpm
